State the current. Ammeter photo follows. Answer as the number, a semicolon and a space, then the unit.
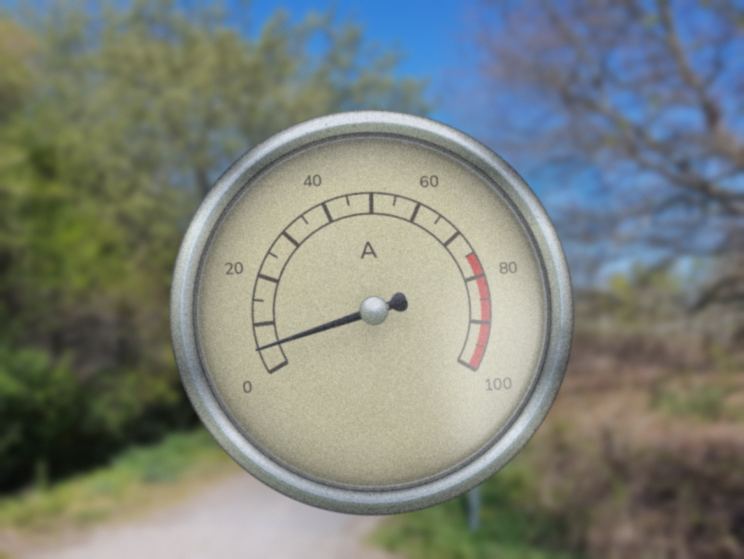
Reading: 5; A
